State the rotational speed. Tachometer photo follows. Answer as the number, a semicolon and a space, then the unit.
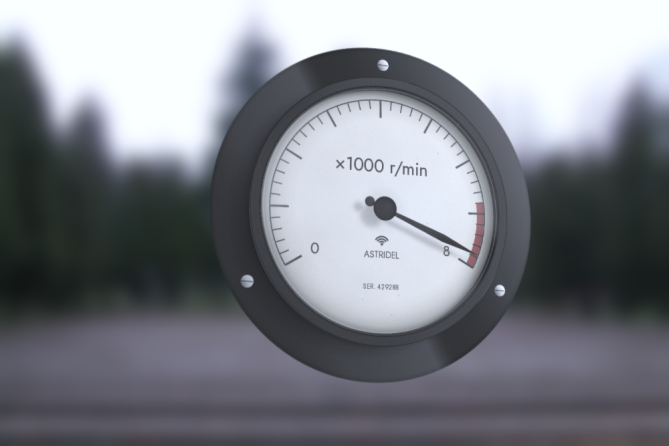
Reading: 7800; rpm
